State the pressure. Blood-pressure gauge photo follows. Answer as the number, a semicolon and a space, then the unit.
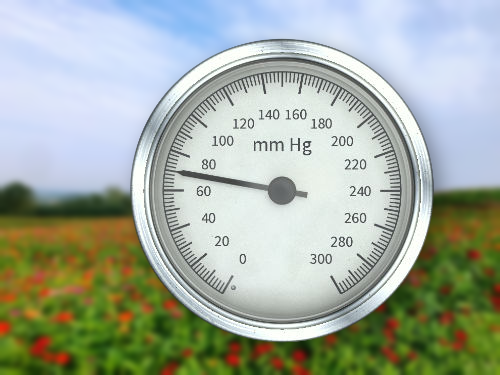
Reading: 70; mmHg
